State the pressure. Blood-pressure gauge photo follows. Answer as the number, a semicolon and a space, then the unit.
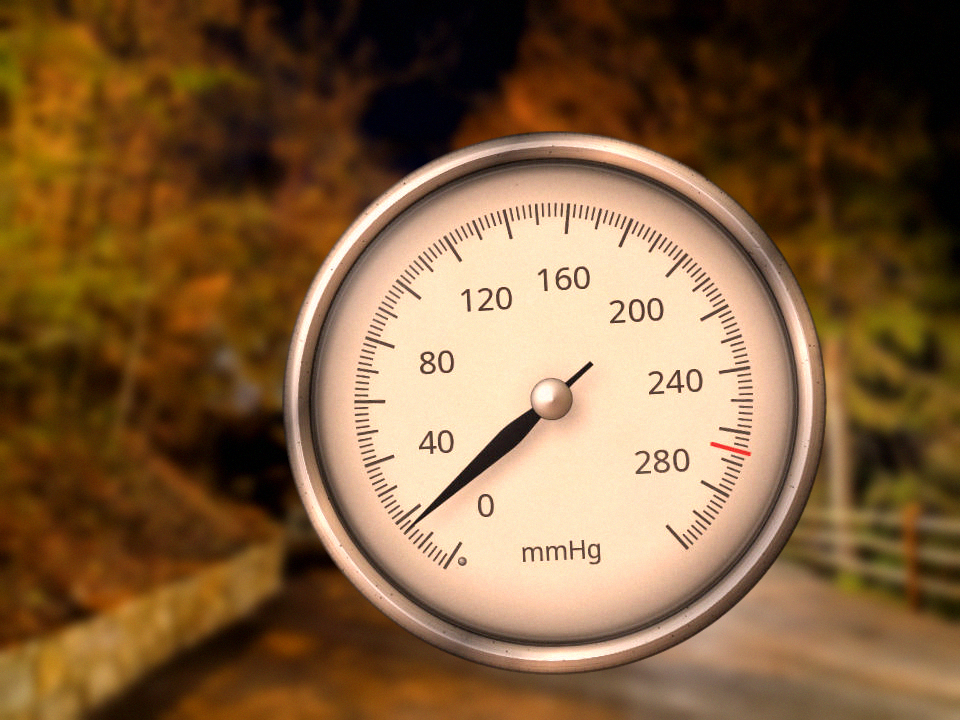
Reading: 16; mmHg
